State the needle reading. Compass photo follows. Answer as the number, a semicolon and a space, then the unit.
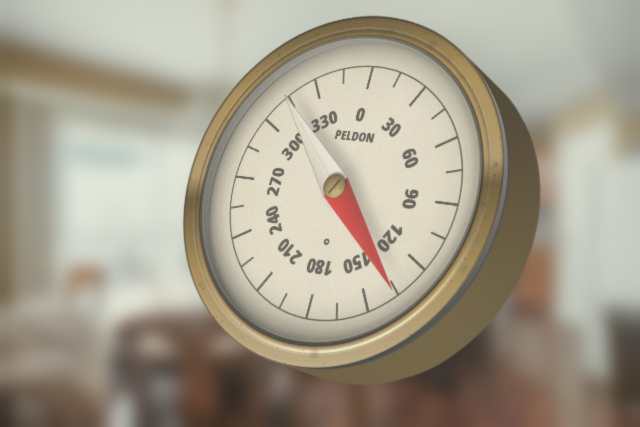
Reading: 135; °
